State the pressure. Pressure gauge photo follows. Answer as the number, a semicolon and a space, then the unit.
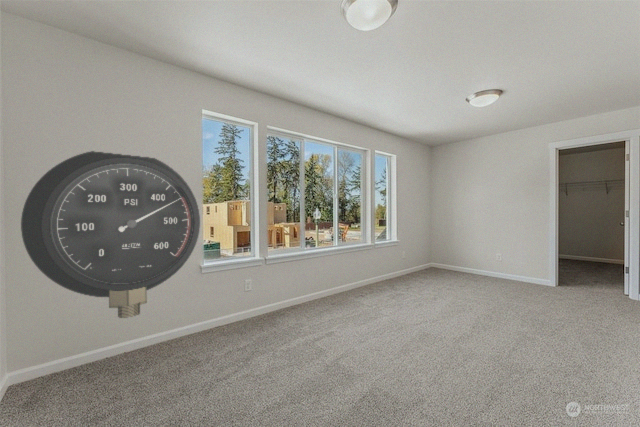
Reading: 440; psi
